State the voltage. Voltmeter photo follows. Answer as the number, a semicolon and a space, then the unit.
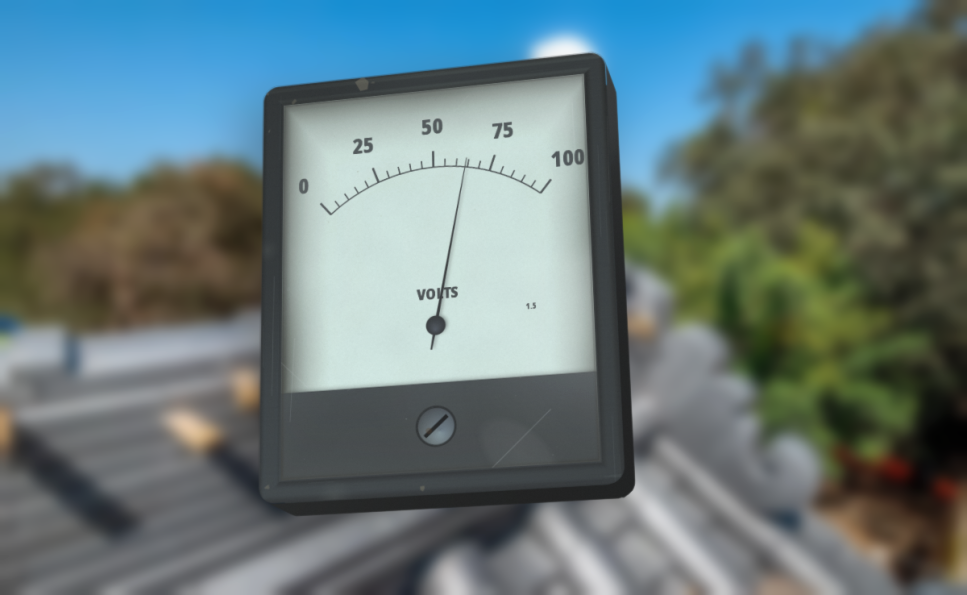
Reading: 65; V
